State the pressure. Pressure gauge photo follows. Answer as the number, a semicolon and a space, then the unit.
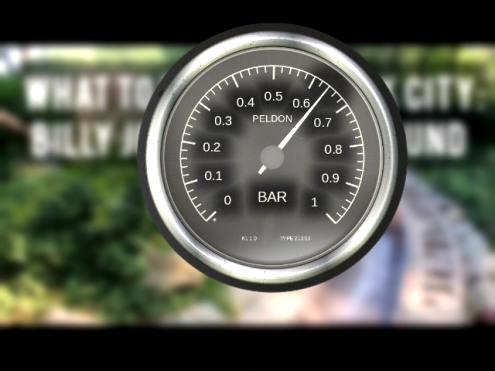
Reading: 0.64; bar
